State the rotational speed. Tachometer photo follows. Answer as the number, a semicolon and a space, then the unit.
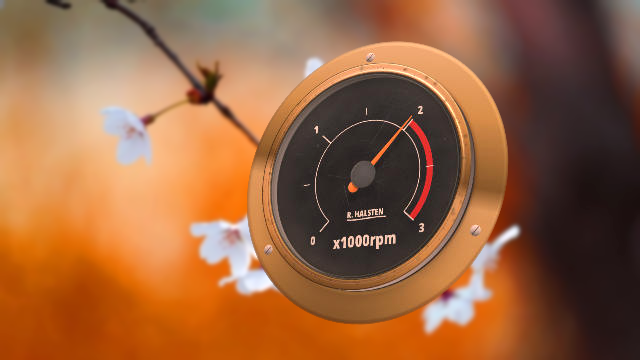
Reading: 2000; rpm
